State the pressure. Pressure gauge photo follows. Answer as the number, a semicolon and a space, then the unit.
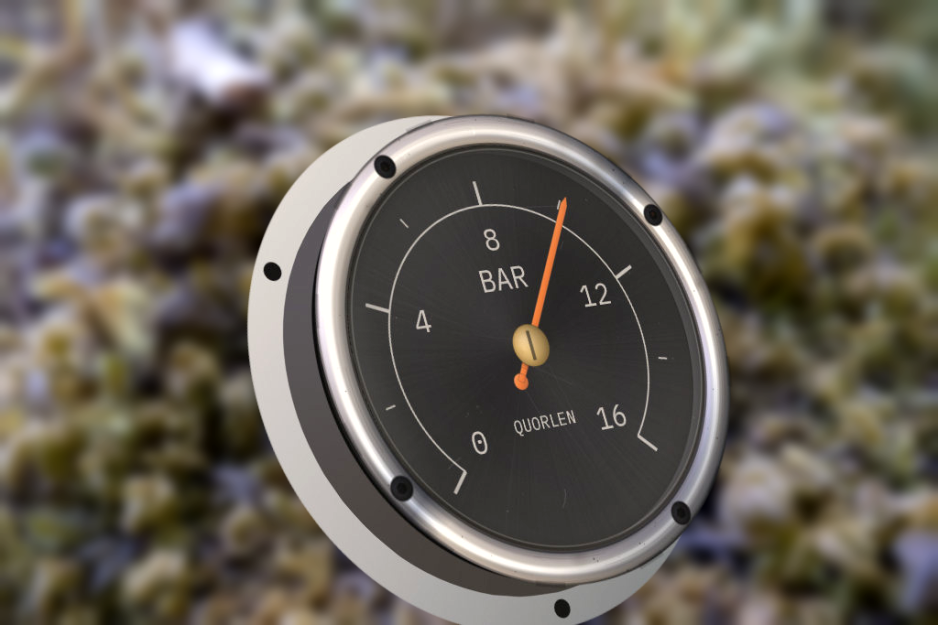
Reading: 10; bar
